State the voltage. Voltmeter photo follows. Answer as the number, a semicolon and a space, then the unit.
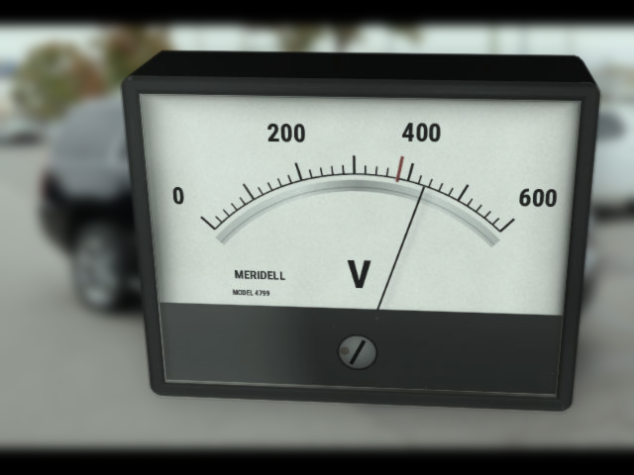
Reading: 430; V
